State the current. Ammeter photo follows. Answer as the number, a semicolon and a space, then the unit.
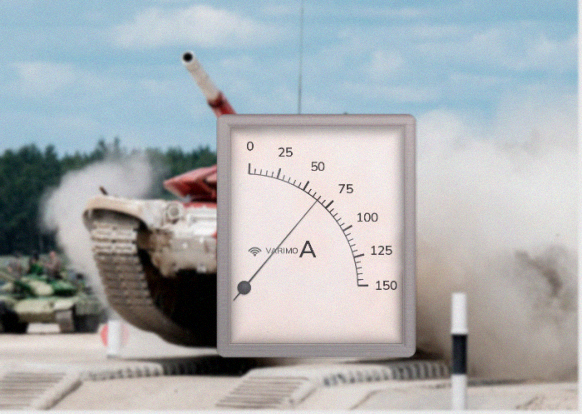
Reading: 65; A
